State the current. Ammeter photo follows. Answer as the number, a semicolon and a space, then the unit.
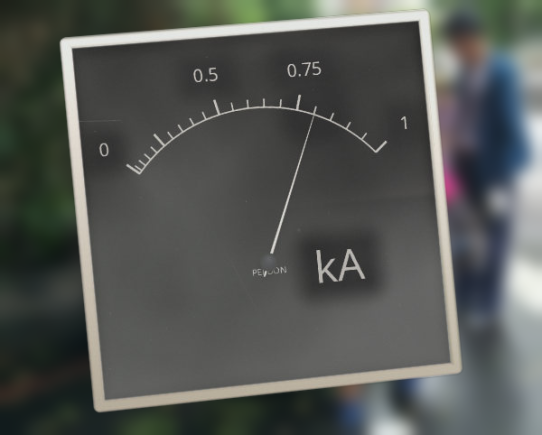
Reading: 0.8; kA
